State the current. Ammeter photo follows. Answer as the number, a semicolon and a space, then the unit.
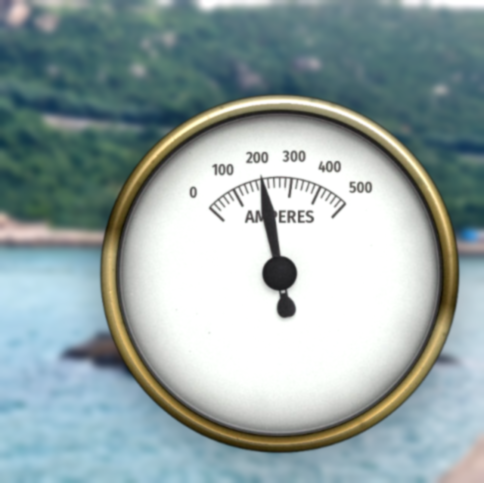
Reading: 200; A
